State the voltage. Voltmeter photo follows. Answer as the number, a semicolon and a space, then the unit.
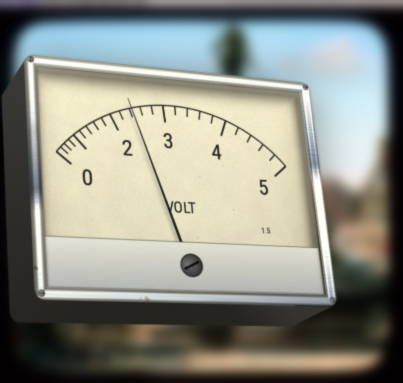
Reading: 2.4; V
